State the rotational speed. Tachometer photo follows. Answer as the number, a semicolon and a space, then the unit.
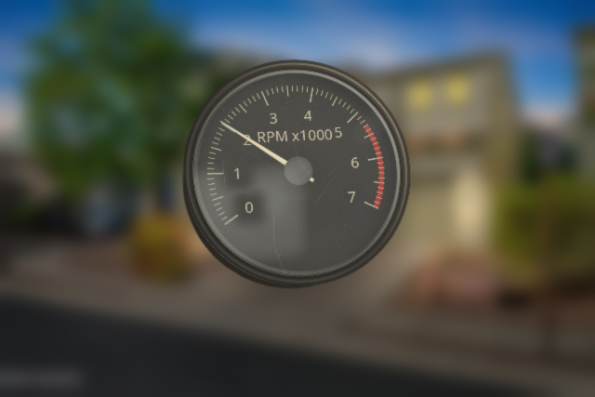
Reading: 2000; rpm
